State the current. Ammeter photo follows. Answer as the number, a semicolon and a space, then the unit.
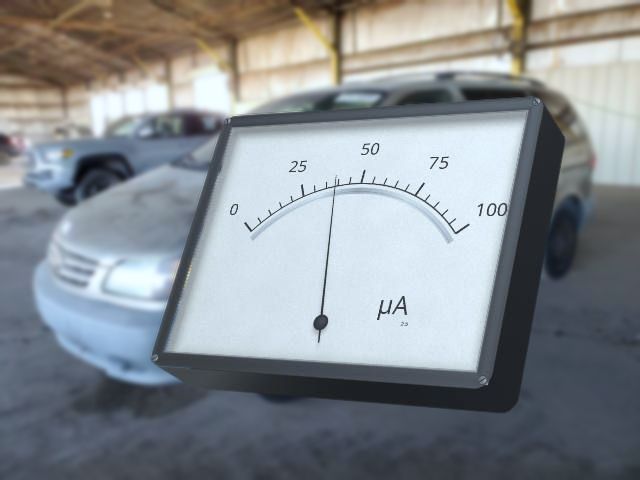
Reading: 40; µA
